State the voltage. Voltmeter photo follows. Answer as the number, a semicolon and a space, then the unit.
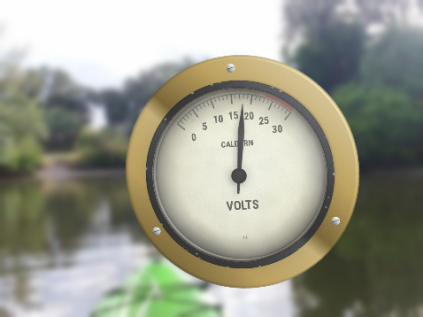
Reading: 18; V
